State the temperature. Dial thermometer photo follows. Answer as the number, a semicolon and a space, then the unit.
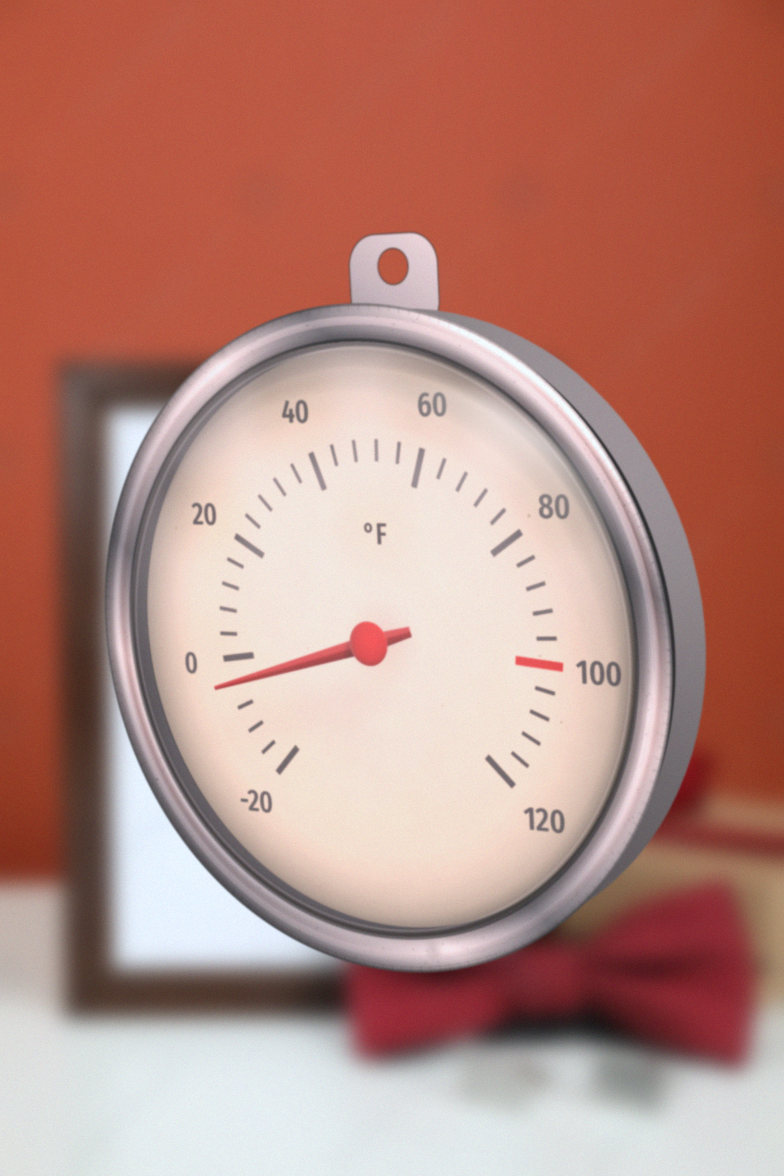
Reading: -4; °F
